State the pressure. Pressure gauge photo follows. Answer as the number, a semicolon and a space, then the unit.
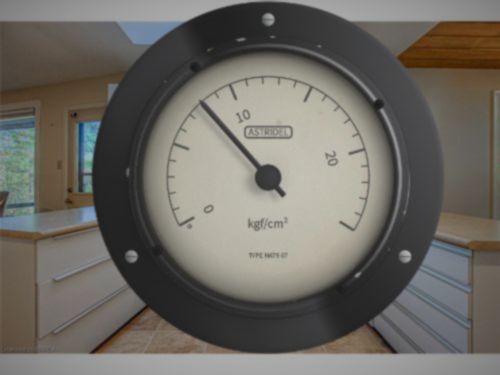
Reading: 8; kg/cm²
